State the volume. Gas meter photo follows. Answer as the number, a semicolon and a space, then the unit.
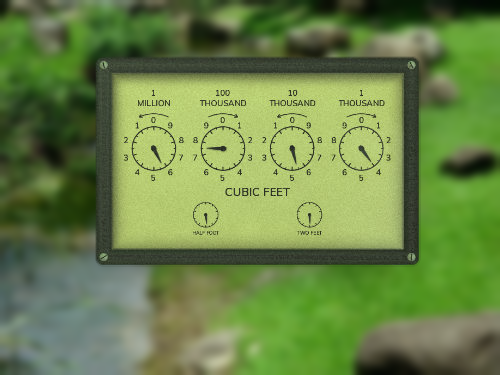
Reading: 575400; ft³
